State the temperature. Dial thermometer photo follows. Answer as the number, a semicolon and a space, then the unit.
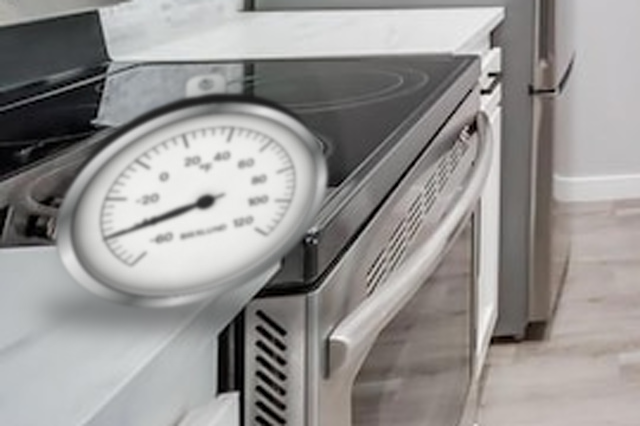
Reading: -40; °F
